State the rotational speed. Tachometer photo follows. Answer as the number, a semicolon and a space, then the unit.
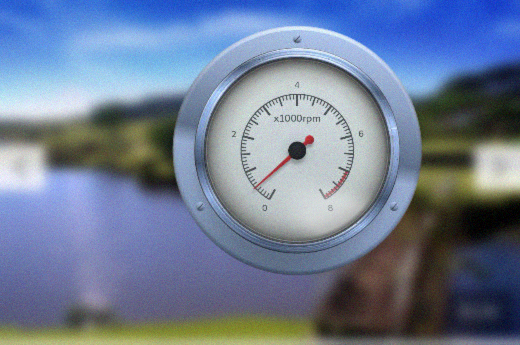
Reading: 500; rpm
